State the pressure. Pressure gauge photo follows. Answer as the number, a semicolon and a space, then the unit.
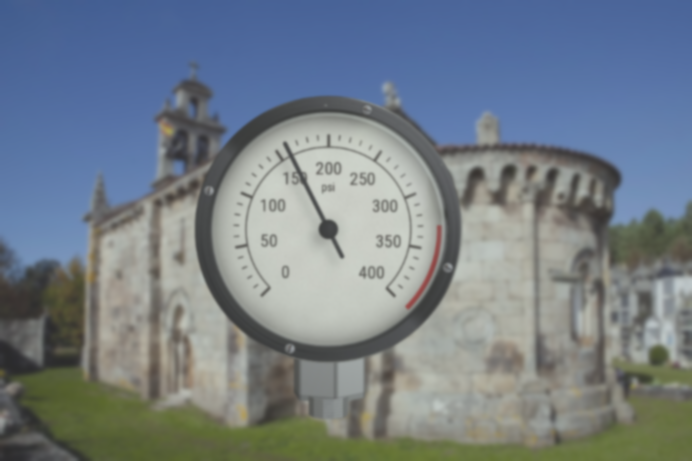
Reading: 160; psi
